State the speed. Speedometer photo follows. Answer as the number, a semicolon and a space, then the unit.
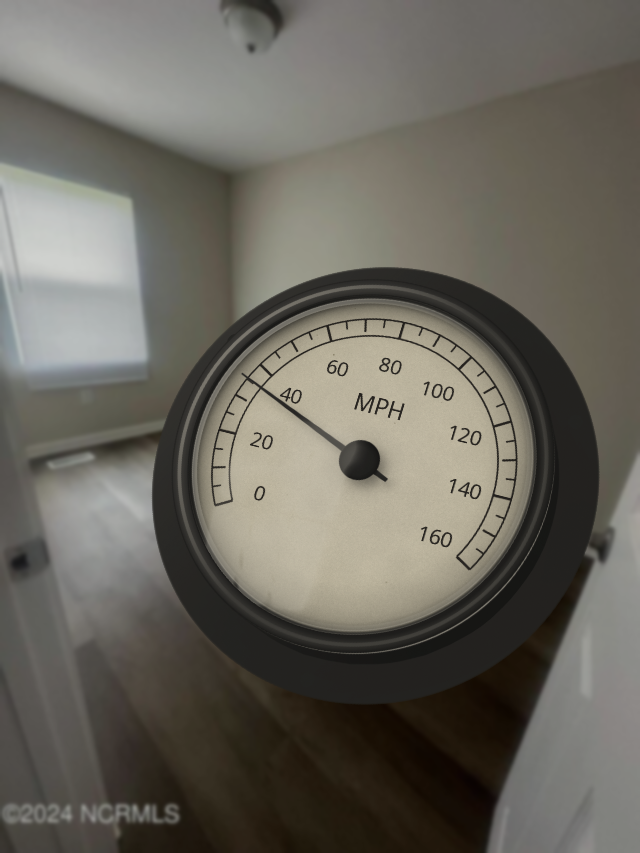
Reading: 35; mph
